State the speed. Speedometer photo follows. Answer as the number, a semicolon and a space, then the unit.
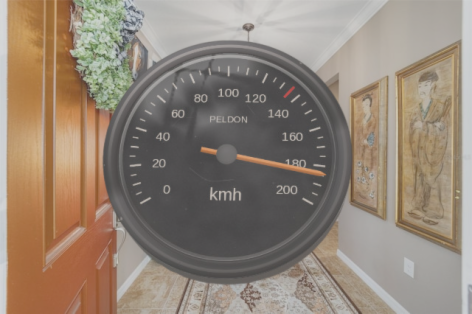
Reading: 185; km/h
